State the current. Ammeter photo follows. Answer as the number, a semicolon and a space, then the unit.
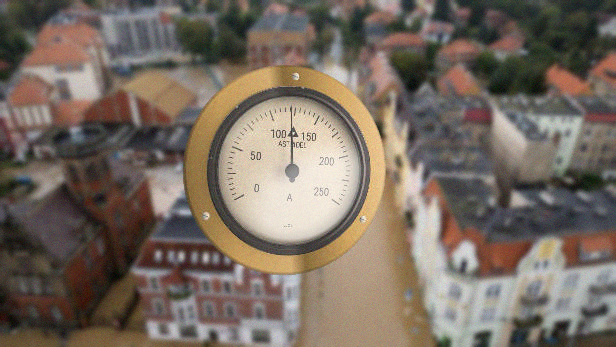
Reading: 120; A
